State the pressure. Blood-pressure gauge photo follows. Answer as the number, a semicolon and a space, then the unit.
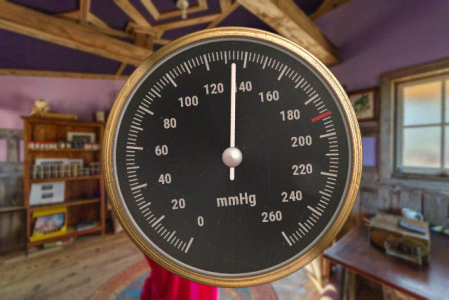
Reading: 134; mmHg
